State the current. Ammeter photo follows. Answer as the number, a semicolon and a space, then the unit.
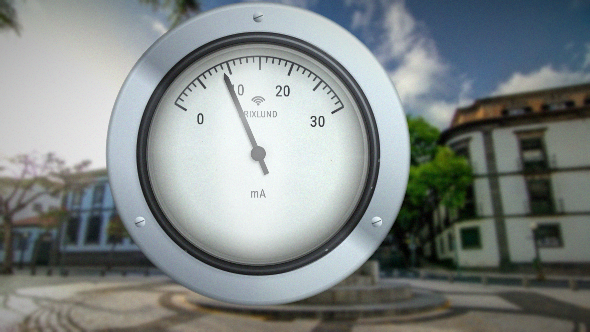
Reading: 9; mA
